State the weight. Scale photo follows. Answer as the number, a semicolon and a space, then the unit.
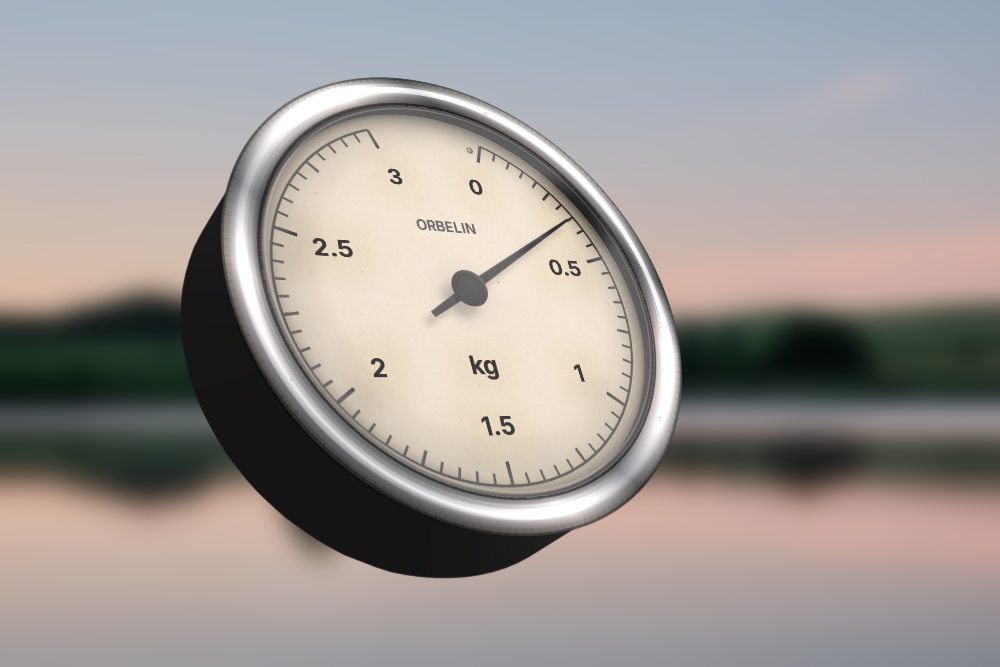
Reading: 0.35; kg
